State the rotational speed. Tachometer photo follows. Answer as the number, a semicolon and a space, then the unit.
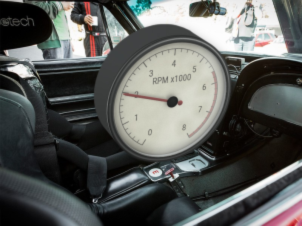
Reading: 2000; rpm
